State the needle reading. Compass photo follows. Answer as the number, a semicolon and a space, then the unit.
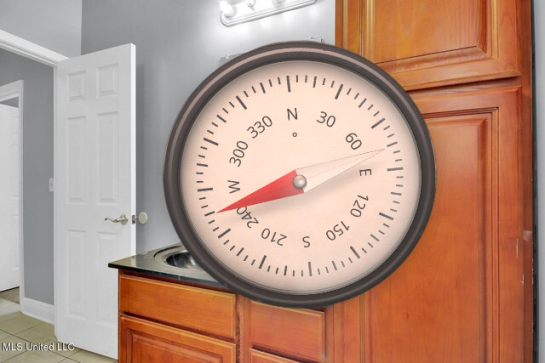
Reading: 255; °
